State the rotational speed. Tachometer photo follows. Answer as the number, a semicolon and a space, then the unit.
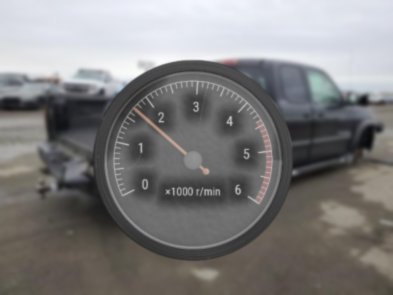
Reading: 1700; rpm
